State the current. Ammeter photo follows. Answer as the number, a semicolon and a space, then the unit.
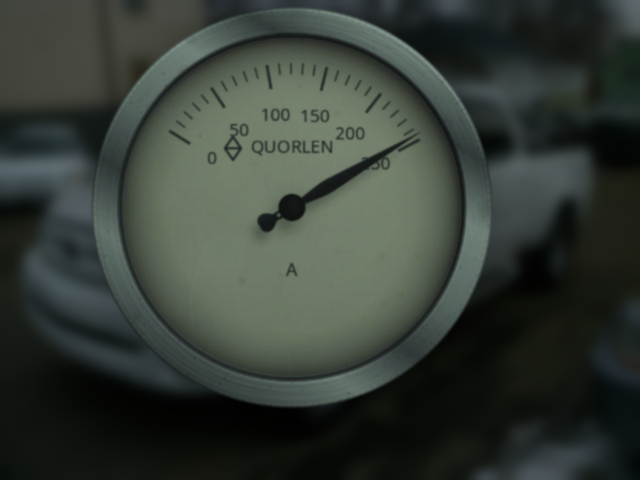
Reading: 245; A
